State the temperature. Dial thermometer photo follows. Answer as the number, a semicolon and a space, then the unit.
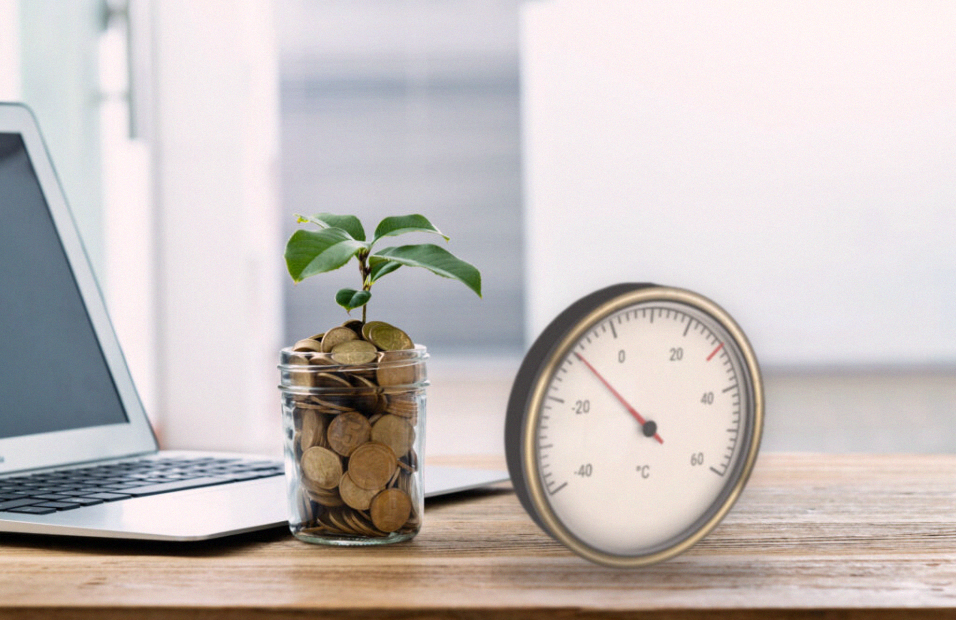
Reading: -10; °C
